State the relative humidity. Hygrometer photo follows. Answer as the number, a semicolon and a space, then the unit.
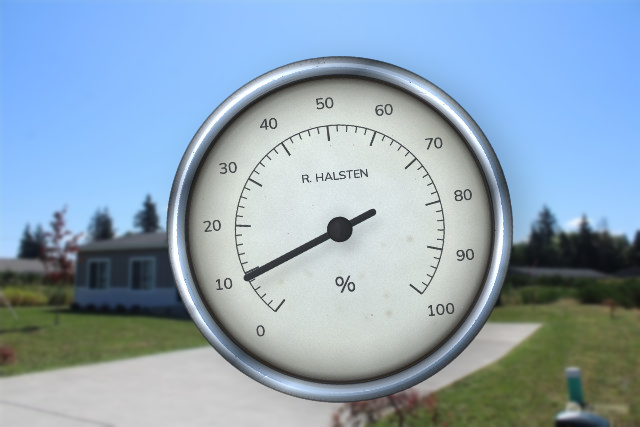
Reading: 9; %
